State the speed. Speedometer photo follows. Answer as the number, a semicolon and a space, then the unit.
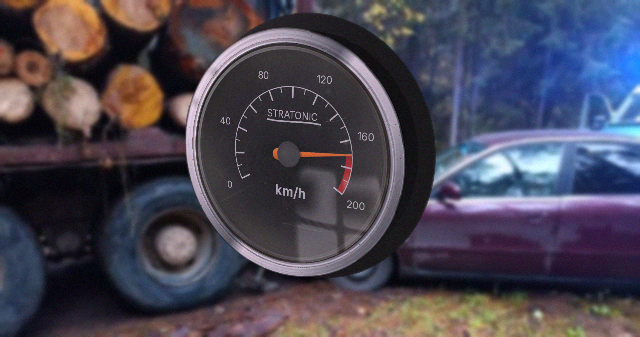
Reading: 170; km/h
